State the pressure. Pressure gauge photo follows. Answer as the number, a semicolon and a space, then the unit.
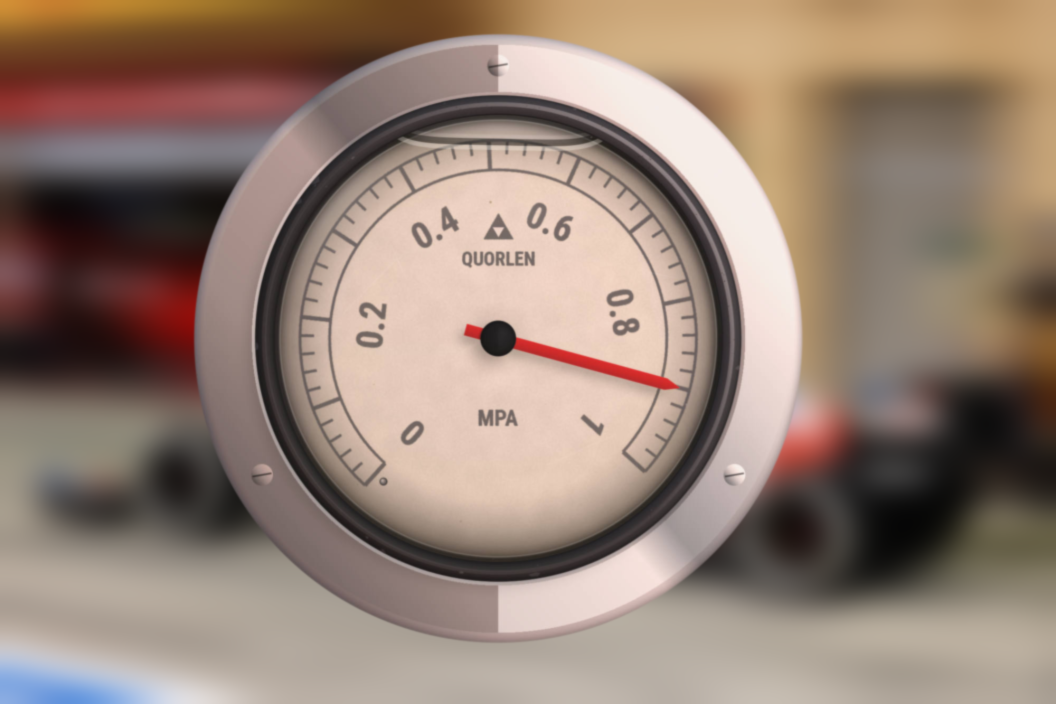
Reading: 0.9; MPa
